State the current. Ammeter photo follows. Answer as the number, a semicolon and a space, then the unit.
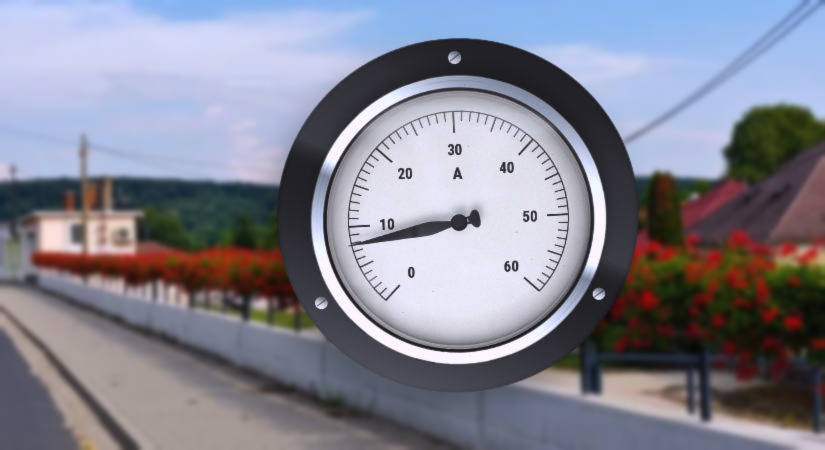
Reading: 8; A
